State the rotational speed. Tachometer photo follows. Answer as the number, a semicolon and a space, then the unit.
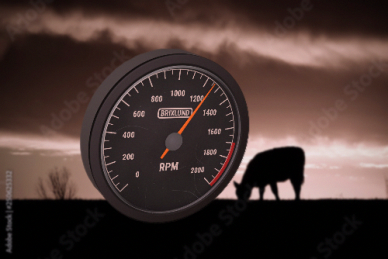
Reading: 1250; rpm
